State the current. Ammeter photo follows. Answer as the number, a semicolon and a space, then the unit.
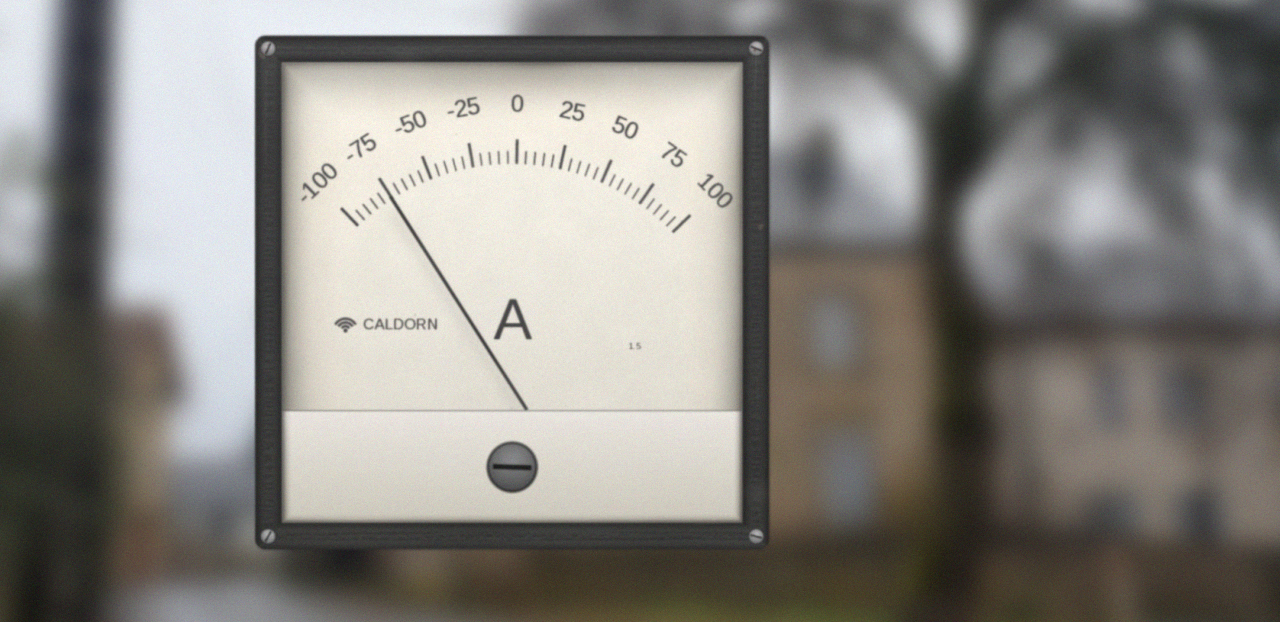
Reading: -75; A
